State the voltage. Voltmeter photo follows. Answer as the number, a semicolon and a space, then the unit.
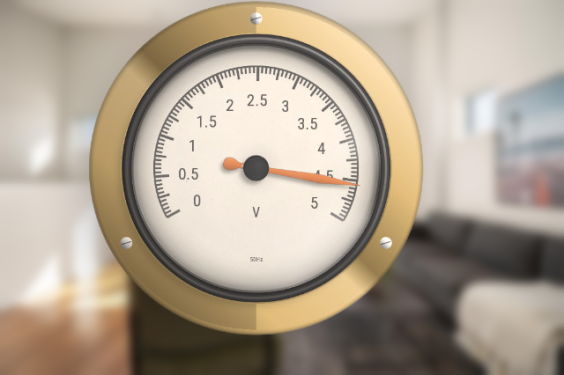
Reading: 4.55; V
